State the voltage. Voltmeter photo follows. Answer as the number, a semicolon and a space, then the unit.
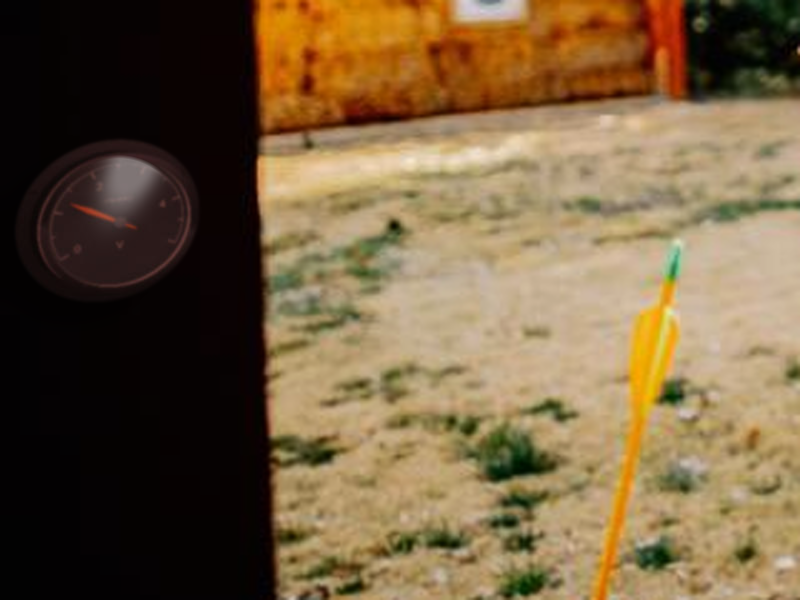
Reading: 1.25; V
